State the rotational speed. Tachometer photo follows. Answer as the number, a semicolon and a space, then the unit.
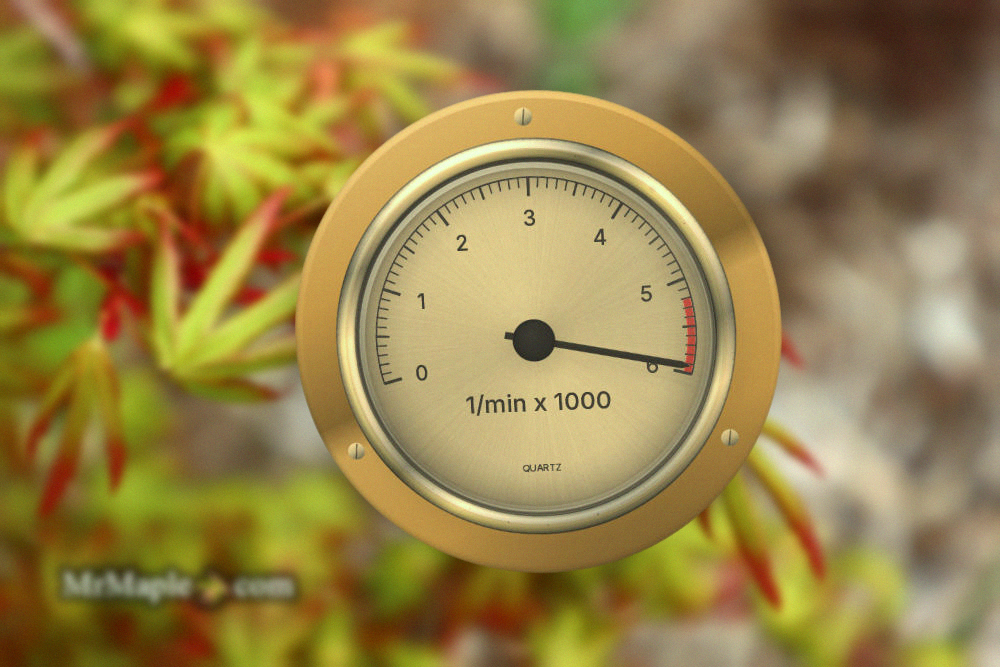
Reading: 5900; rpm
